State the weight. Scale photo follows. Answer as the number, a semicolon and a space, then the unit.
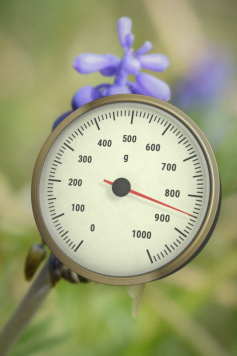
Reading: 850; g
